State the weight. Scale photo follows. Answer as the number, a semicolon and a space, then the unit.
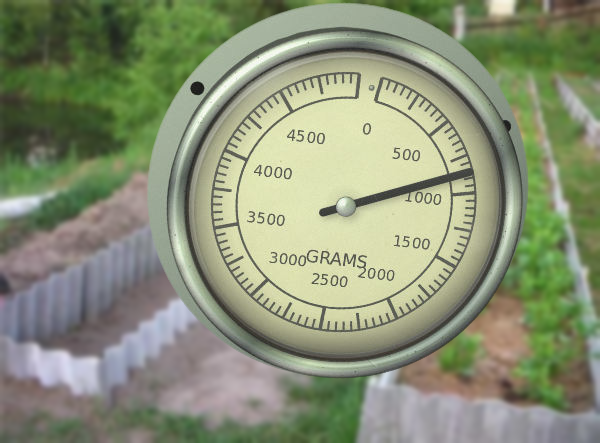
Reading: 850; g
